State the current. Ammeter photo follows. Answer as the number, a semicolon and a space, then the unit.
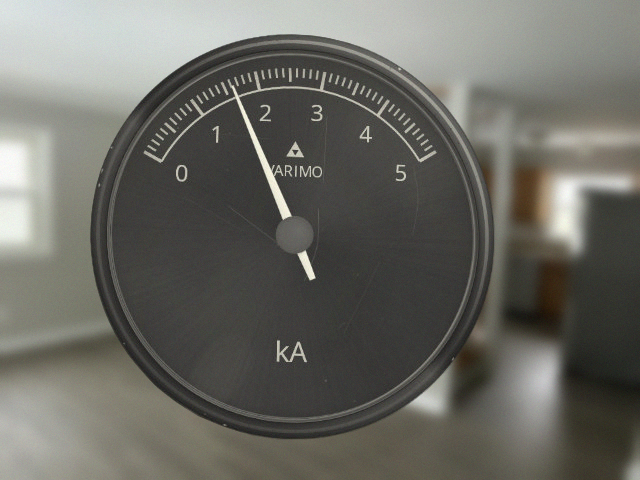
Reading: 1.6; kA
